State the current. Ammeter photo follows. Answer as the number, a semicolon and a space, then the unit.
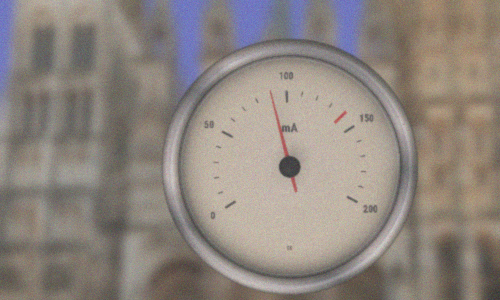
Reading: 90; mA
